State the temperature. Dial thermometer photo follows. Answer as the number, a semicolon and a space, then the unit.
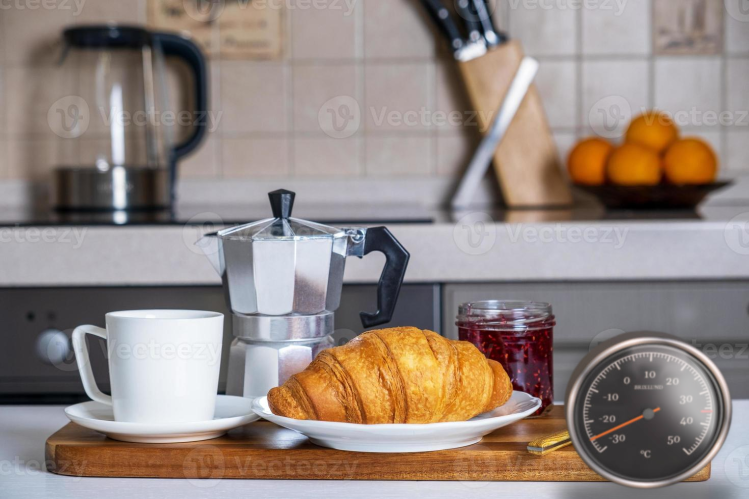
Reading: -25; °C
